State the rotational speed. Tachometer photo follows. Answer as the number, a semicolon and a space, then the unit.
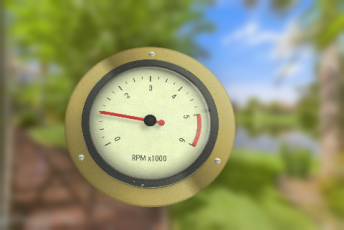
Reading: 1000; rpm
